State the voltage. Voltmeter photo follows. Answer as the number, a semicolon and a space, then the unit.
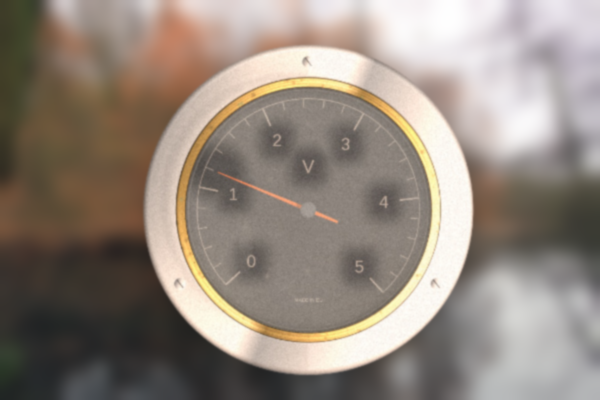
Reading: 1.2; V
